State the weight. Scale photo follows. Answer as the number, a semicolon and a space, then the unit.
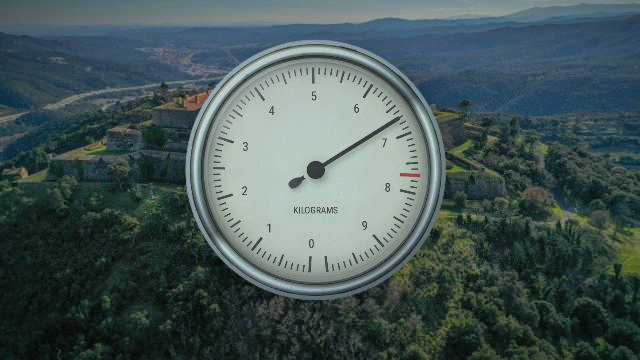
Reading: 6.7; kg
